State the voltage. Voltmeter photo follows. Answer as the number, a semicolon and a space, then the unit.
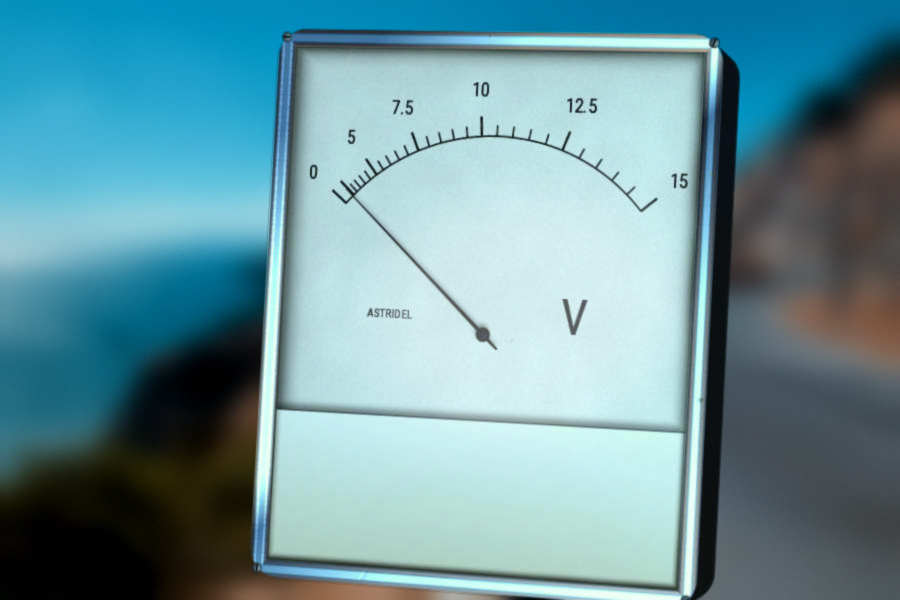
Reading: 2.5; V
